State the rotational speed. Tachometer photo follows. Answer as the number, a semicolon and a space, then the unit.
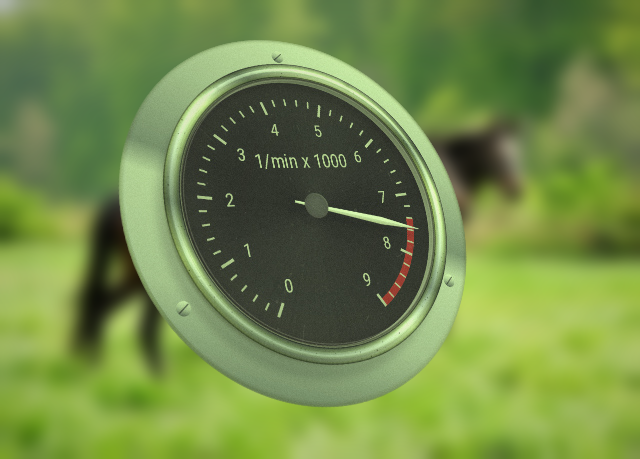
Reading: 7600; rpm
